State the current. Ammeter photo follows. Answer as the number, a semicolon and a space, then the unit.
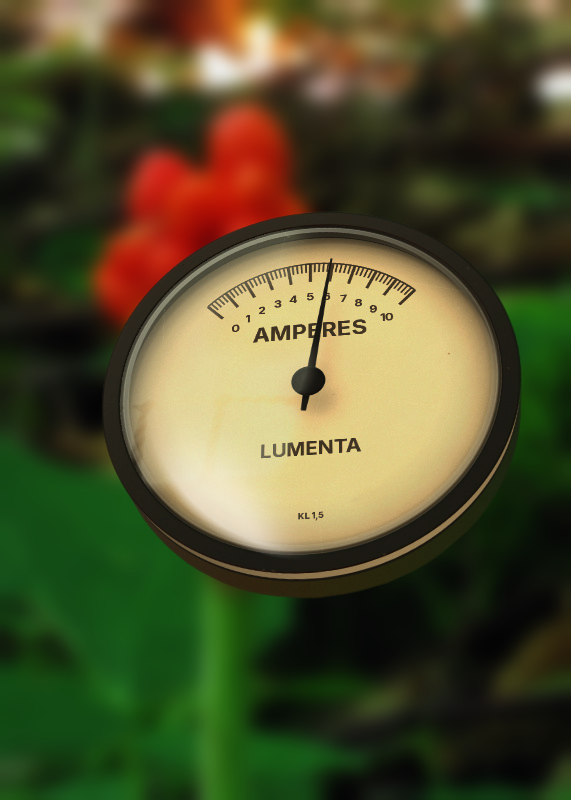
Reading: 6; A
